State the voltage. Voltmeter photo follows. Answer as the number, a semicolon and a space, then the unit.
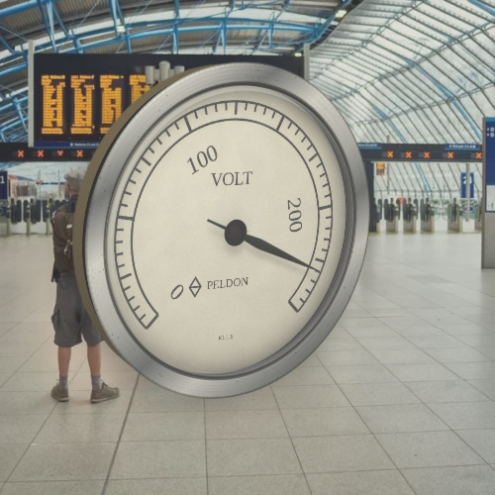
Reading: 230; V
